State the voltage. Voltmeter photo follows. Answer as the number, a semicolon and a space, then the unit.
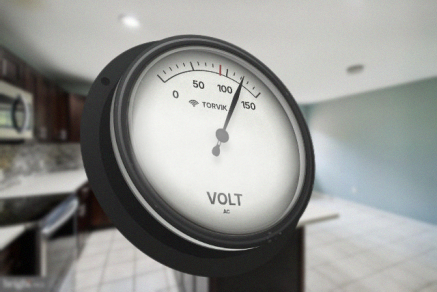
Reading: 120; V
